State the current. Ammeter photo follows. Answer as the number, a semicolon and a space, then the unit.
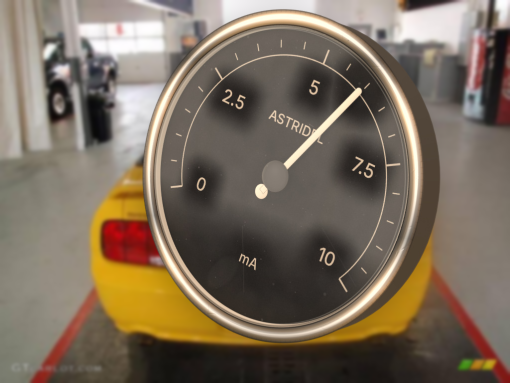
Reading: 6; mA
